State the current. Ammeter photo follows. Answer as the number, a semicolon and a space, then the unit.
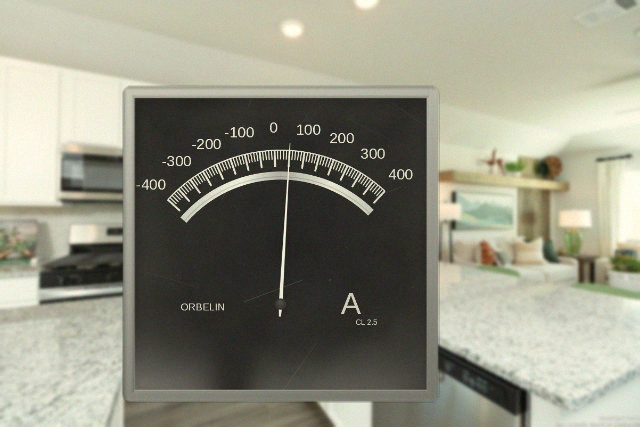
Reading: 50; A
